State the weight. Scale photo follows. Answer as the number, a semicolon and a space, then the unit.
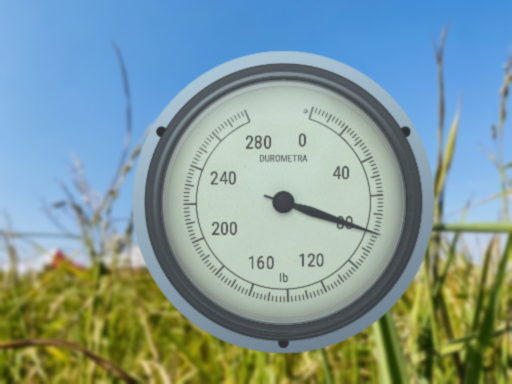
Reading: 80; lb
